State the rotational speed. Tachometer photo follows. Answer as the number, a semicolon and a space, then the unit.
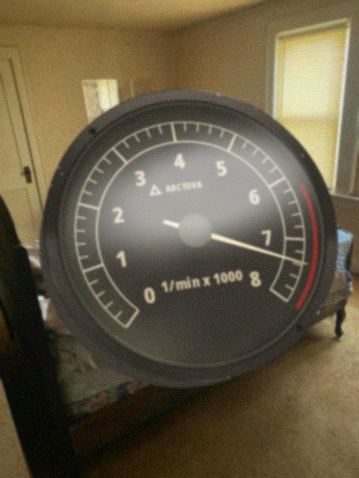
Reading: 7400; rpm
